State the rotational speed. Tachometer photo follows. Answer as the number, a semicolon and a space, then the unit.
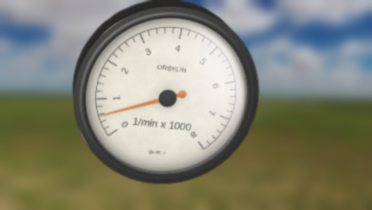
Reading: 600; rpm
